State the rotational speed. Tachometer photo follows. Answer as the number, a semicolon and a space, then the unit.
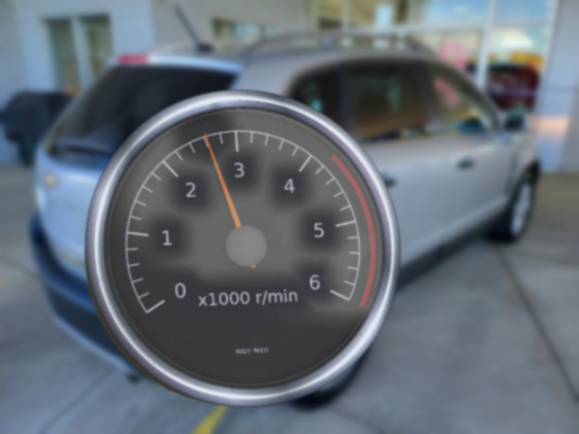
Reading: 2600; rpm
